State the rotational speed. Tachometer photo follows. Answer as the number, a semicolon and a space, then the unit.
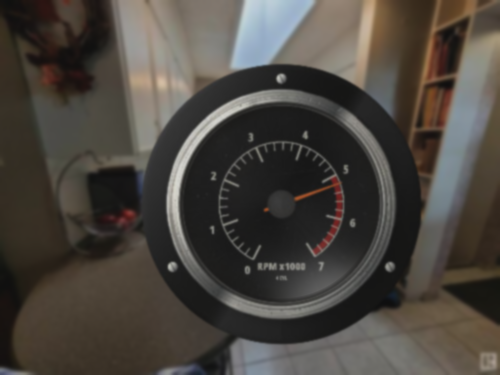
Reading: 5200; rpm
